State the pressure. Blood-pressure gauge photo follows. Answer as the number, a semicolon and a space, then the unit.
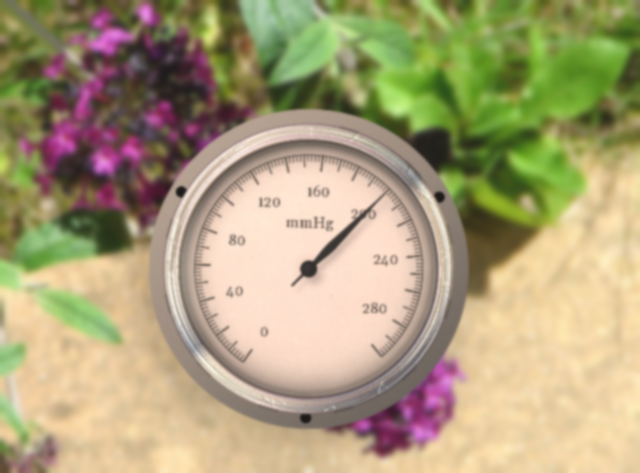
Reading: 200; mmHg
